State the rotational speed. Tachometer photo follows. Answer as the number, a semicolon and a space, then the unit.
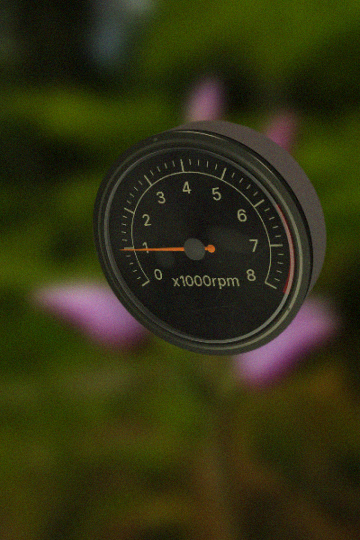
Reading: 1000; rpm
